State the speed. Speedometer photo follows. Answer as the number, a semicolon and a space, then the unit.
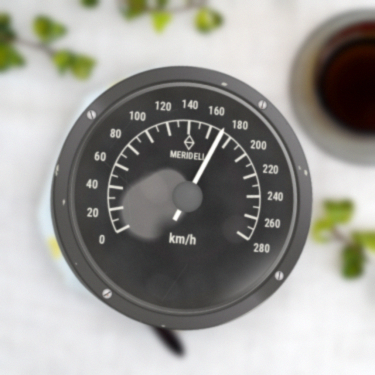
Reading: 170; km/h
